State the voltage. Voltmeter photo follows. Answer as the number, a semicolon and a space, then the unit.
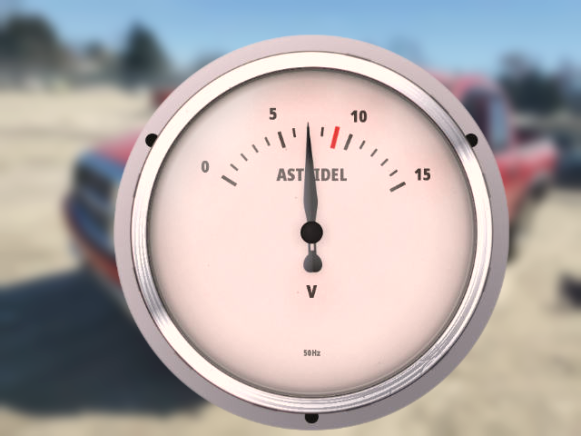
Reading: 7; V
